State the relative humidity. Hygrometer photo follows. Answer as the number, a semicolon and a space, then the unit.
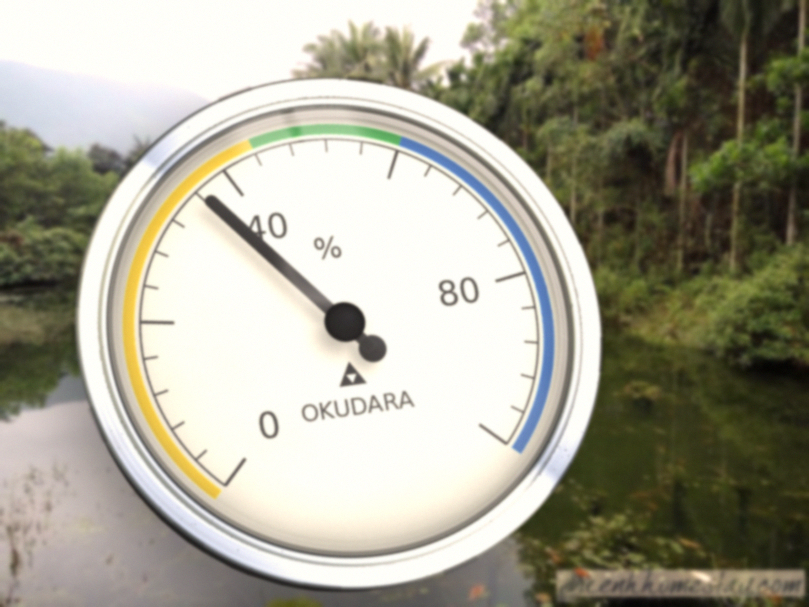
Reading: 36; %
